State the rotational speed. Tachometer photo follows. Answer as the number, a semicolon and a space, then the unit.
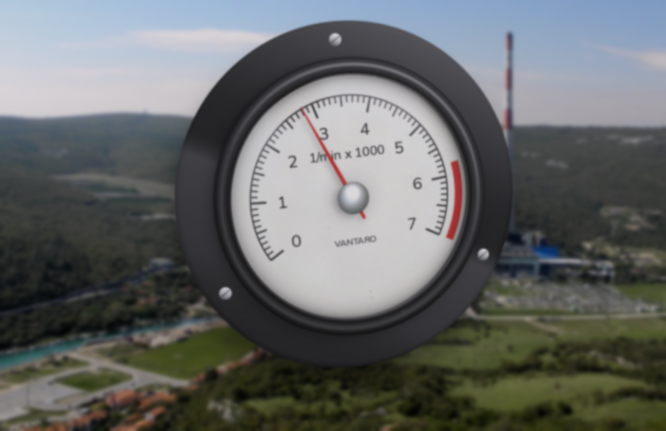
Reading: 2800; rpm
